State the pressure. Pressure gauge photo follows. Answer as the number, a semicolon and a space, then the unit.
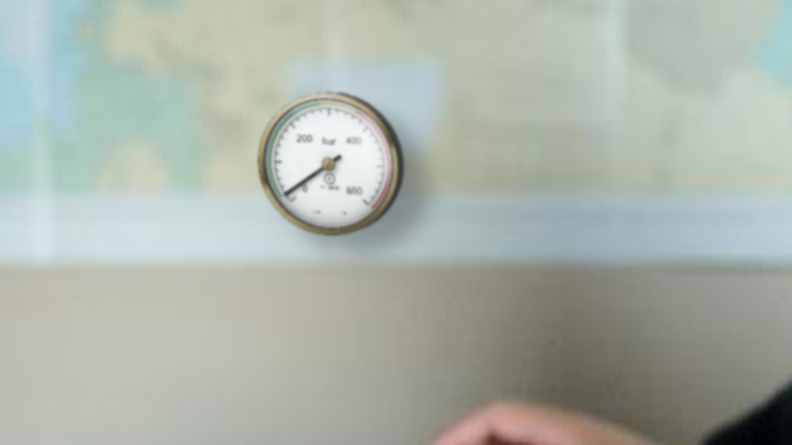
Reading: 20; bar
